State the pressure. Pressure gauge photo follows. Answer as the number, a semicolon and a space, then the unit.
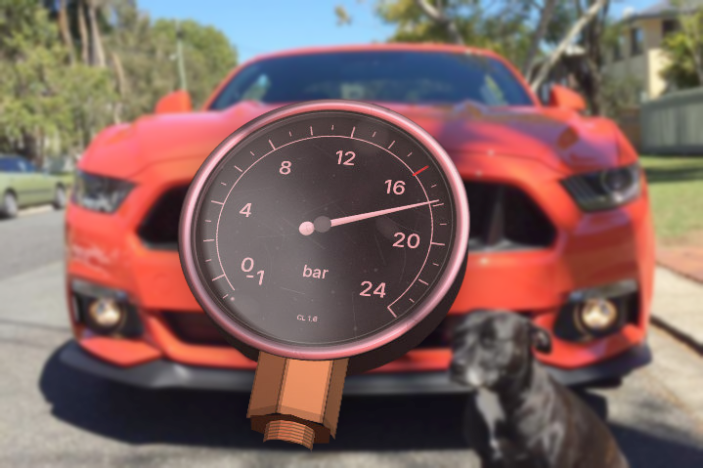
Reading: 18; bar
